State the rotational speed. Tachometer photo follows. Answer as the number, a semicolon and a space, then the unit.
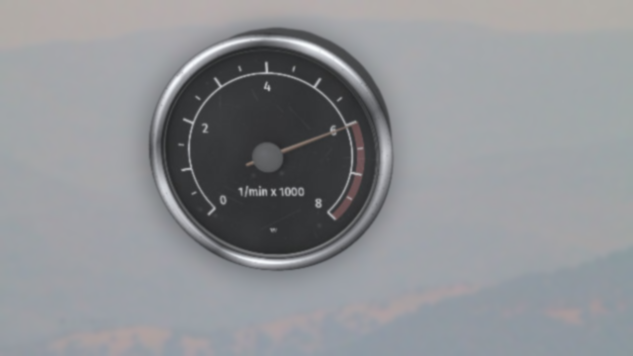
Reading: 6000; rpm
